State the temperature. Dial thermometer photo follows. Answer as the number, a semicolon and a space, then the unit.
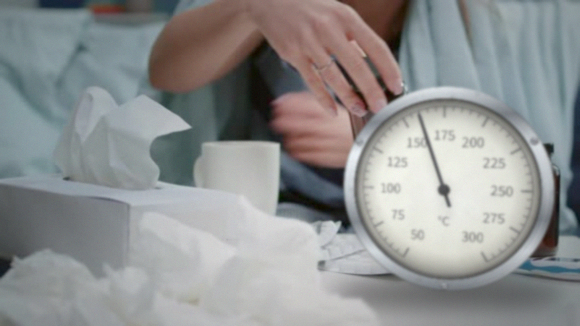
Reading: 160; °C
